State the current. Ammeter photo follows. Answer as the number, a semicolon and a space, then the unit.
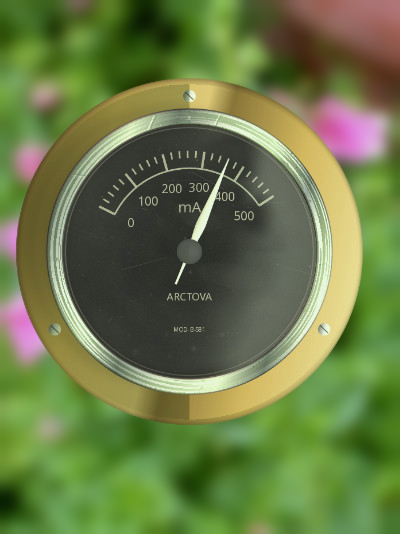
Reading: 360; mA
